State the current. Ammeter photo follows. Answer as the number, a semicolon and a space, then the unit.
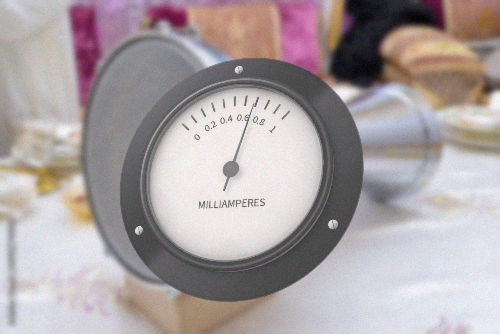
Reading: 0.7; mA
